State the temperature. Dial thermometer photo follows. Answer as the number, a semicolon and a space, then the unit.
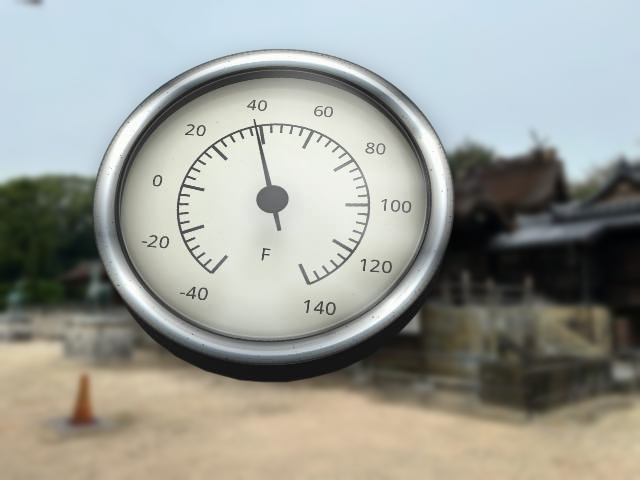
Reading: 38; °F
